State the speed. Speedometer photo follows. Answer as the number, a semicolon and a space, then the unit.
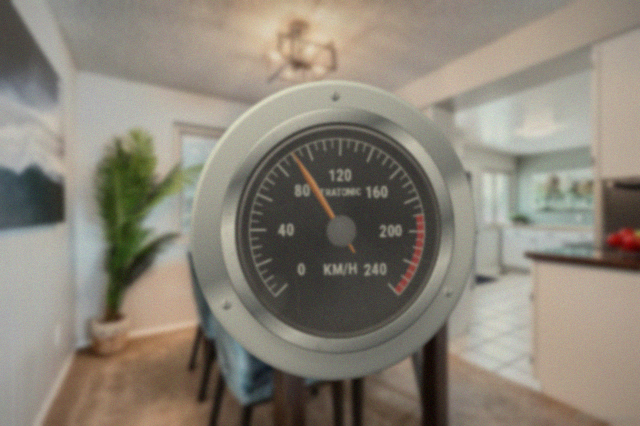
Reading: 90; km/h
